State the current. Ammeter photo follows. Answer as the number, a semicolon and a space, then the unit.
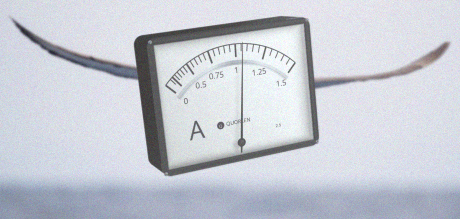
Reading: 1.05; A
